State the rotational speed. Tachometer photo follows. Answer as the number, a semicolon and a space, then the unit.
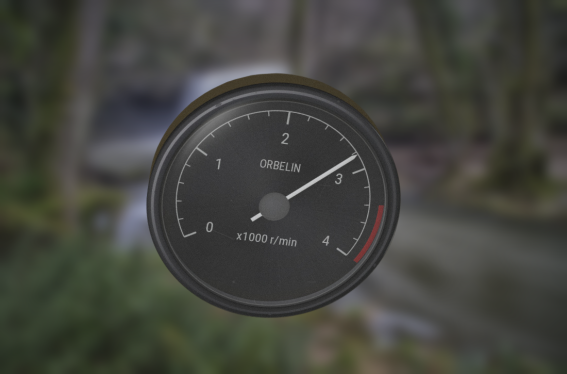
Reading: 2800; rpm
